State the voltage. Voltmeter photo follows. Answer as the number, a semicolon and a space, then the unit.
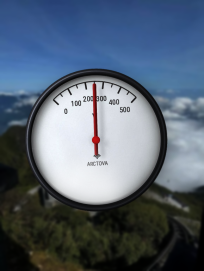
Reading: 250; V
